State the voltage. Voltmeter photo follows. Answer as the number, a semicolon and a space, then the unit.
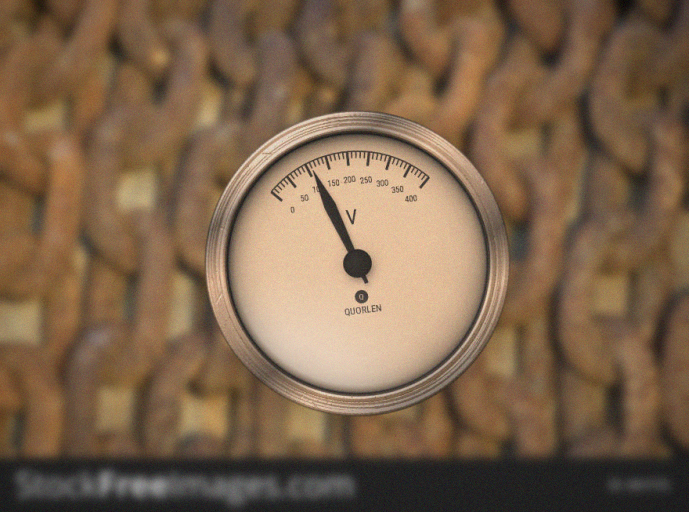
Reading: 110; V
